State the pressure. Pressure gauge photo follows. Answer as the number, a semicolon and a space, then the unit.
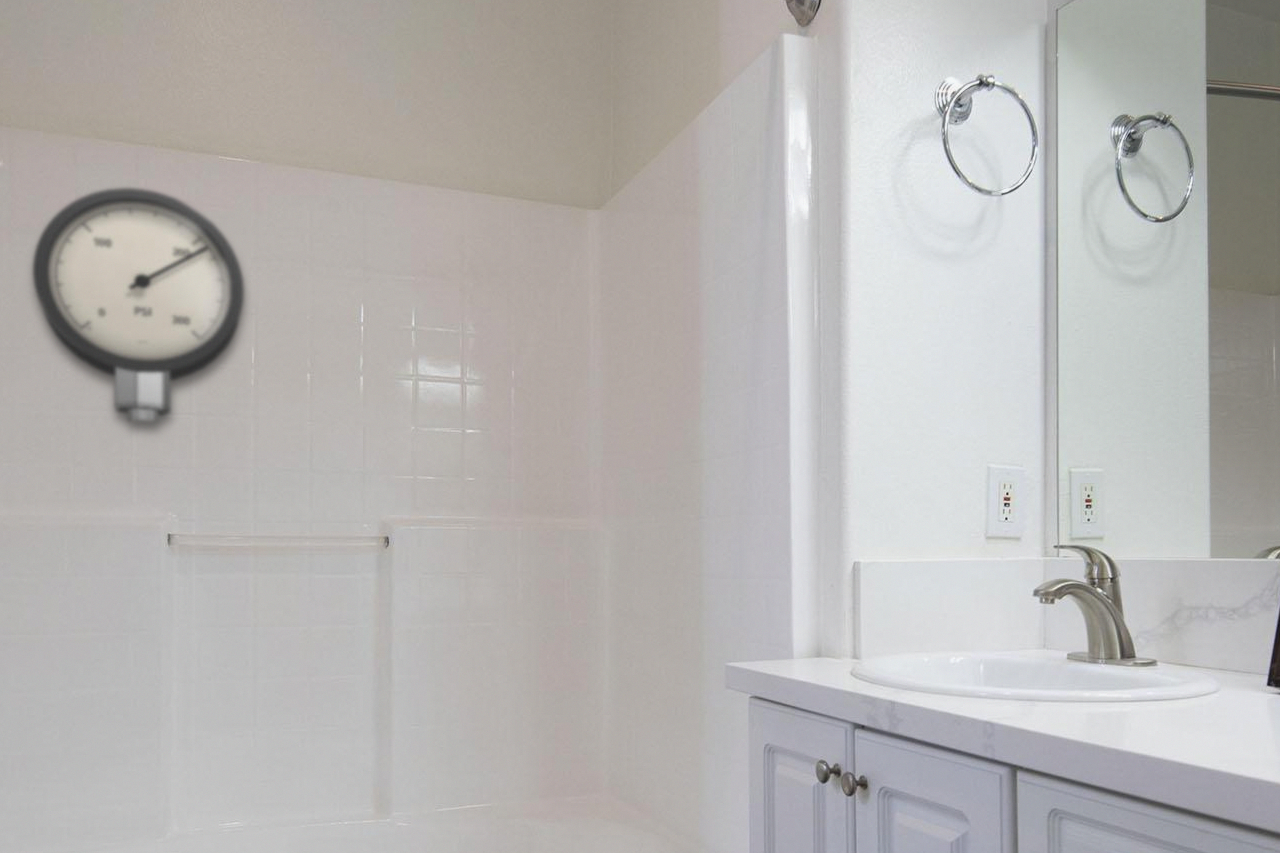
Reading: 210; psi
